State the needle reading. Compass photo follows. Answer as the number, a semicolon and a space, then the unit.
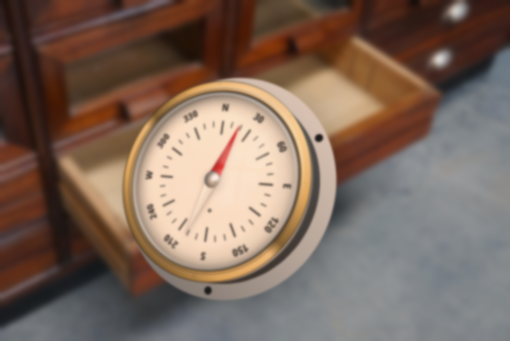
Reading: 20; °
